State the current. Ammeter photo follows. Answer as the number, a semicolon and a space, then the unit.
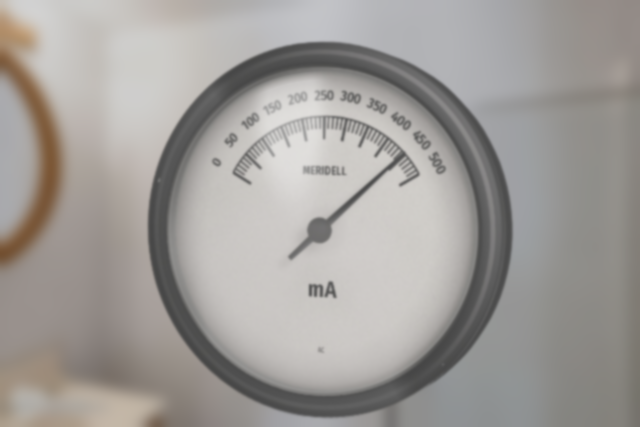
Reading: 450; mA
